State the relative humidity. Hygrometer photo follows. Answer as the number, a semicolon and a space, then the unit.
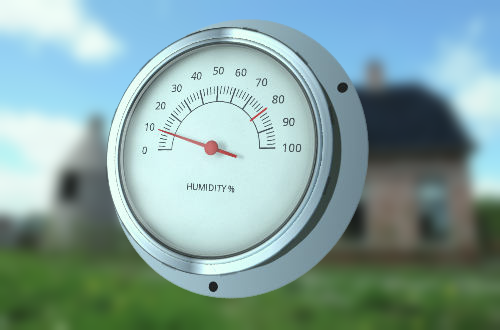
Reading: 10; %
